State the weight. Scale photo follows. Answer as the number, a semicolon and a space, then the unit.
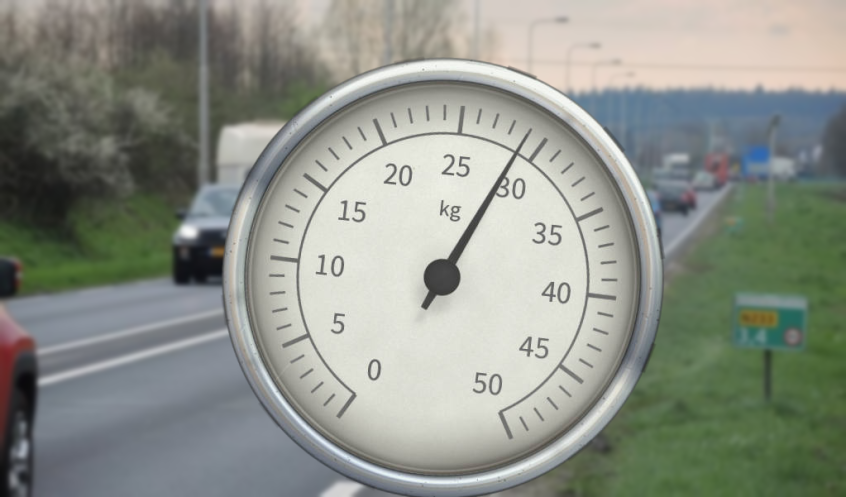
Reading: 29; kg
